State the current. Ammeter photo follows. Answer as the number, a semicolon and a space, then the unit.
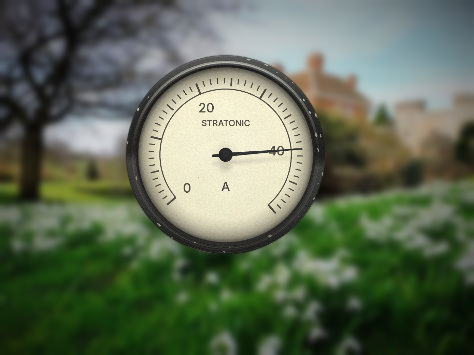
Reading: 40; A
